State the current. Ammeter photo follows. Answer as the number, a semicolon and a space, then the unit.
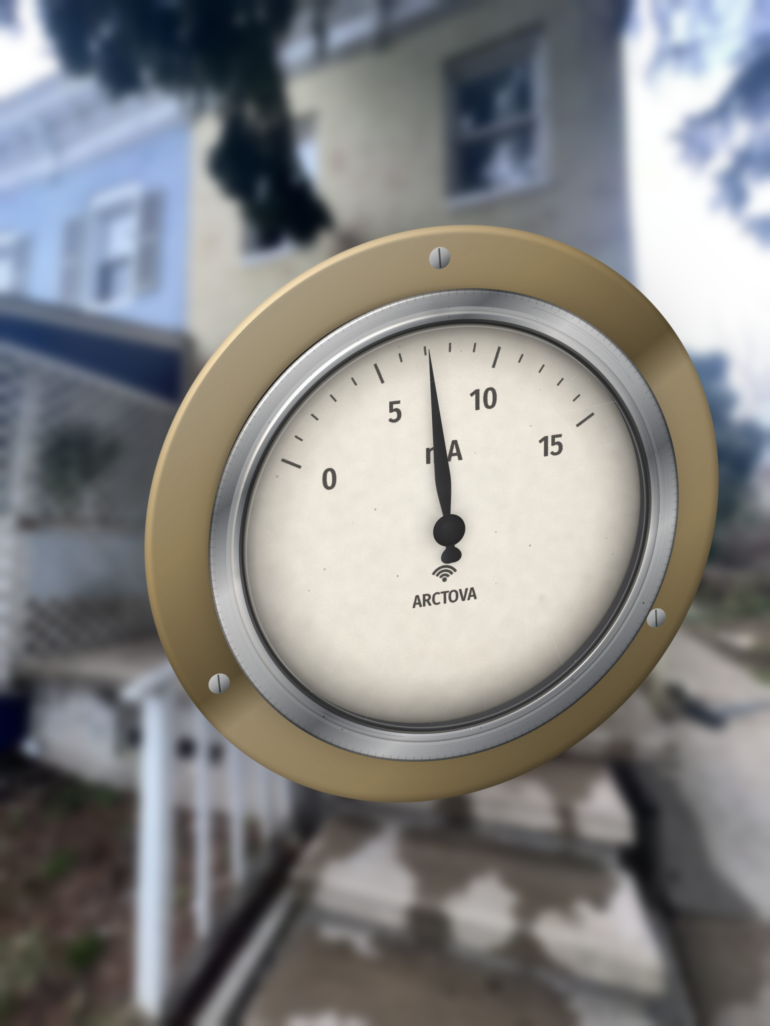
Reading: 7; mA
